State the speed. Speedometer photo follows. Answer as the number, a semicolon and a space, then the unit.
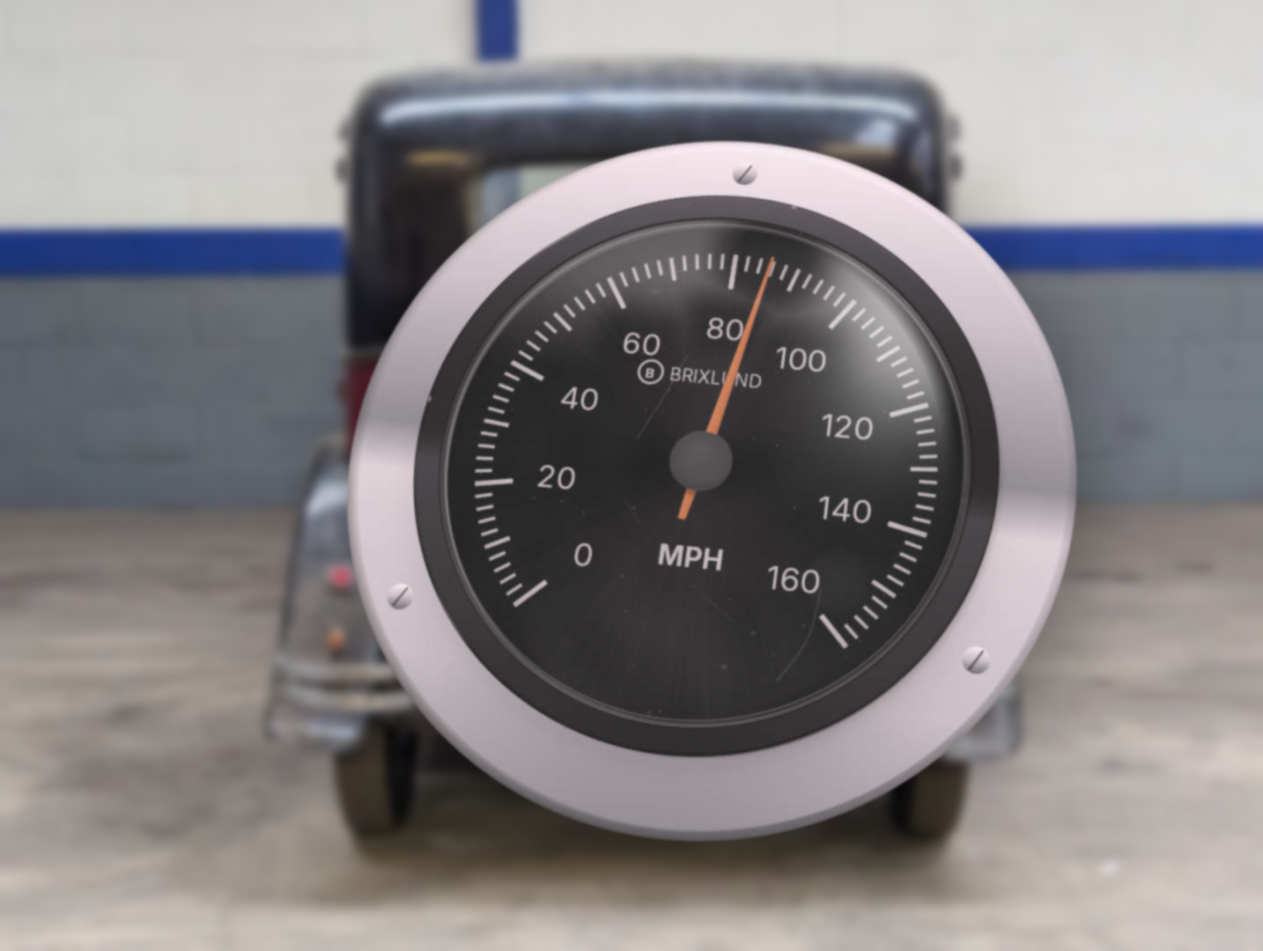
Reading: 86; mph
